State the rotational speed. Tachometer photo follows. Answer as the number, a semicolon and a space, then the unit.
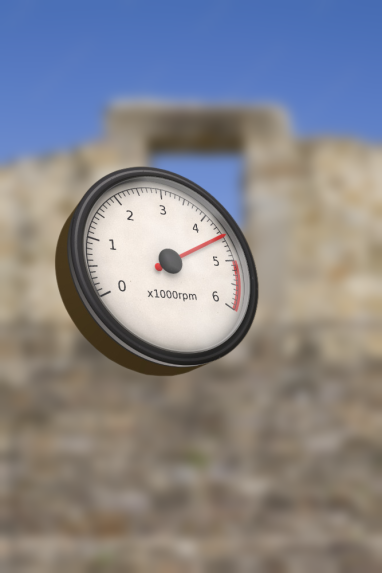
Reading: 4500; rpm
